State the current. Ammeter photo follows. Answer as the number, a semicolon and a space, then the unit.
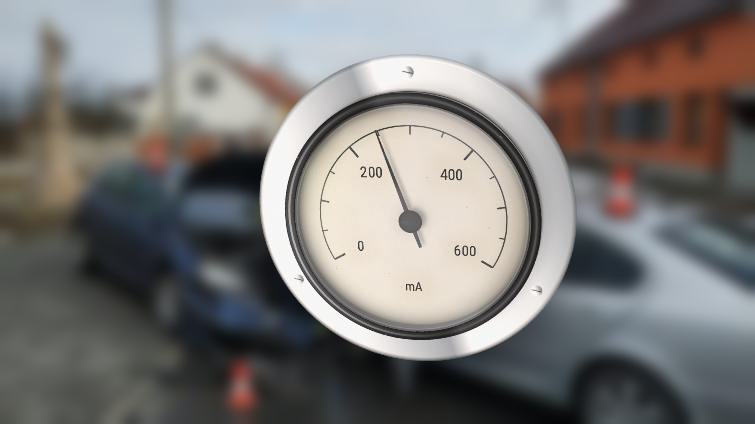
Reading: 250; mA
